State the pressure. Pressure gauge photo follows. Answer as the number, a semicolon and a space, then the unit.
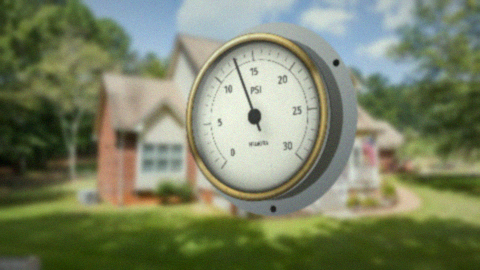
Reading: 13; psi
